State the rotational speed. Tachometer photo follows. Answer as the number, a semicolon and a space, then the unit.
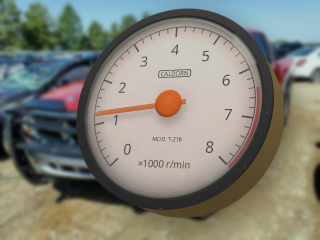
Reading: 1200; rpm
